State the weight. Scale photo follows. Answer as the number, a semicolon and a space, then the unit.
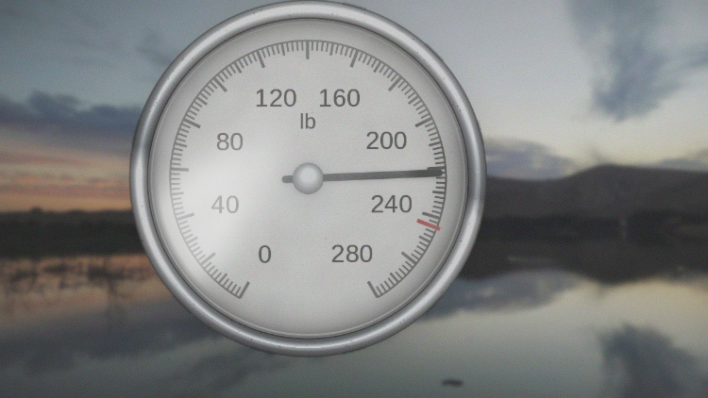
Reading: 222; lb
